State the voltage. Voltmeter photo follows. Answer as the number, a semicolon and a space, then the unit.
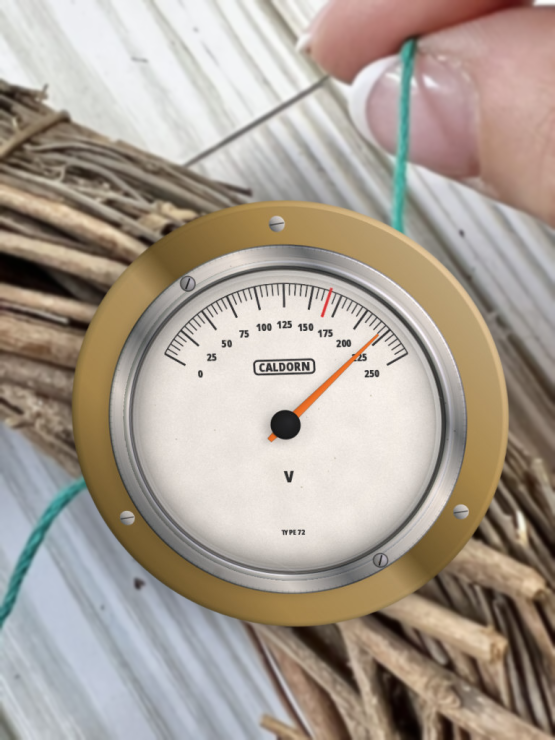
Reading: 220; V
